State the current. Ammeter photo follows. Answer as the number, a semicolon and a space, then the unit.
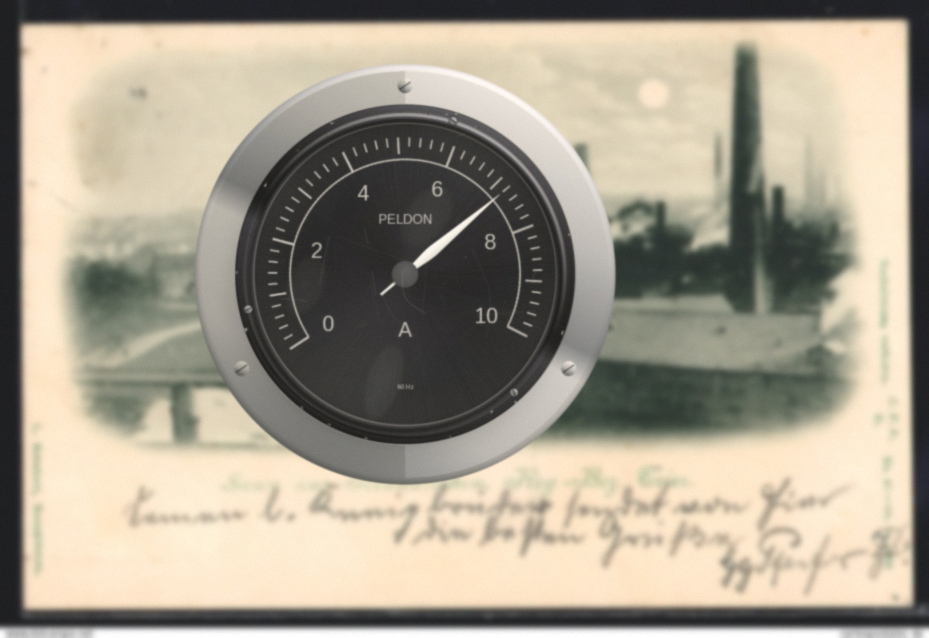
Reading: 7.2; A
